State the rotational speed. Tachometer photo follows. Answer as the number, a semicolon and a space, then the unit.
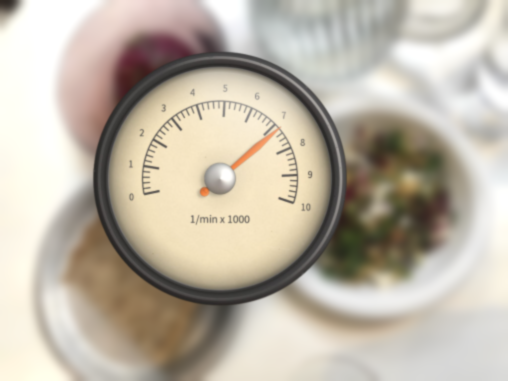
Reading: 7200; rpm
